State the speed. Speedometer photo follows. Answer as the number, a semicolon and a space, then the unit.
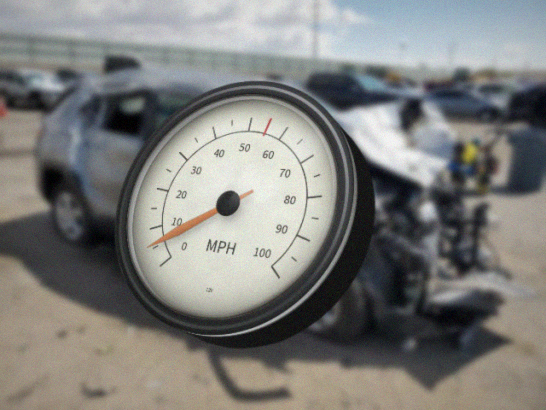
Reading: 5; mph
